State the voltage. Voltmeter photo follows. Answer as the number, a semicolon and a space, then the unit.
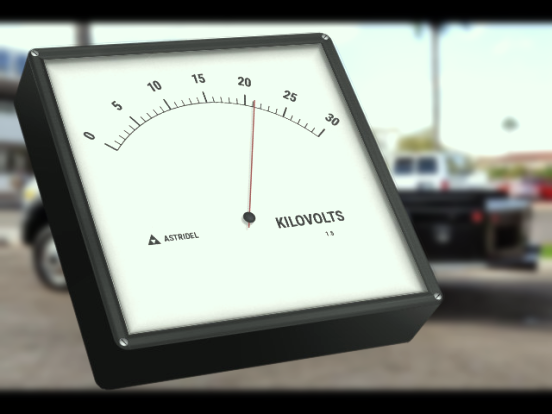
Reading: 21; kV
